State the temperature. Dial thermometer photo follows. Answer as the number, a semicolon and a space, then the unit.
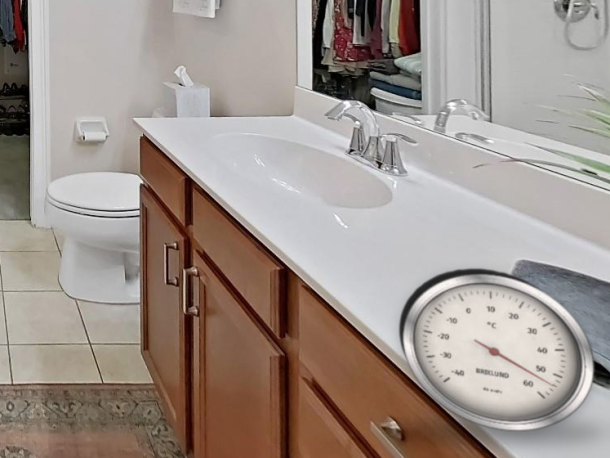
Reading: 54; °C
